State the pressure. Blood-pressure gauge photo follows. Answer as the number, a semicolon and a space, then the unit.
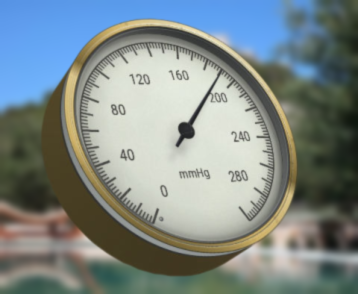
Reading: 190; mmHg
